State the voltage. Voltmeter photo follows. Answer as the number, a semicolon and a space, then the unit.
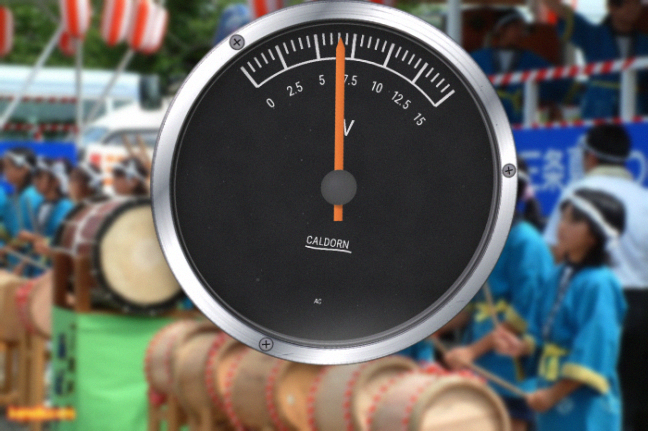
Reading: 6.5; V
